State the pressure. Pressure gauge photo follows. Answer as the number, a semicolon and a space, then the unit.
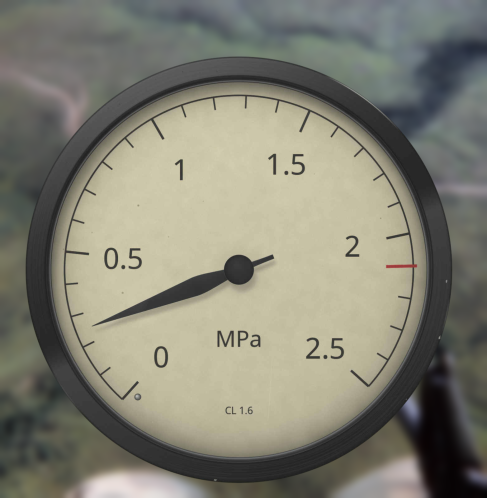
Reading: 0.25; MPa
